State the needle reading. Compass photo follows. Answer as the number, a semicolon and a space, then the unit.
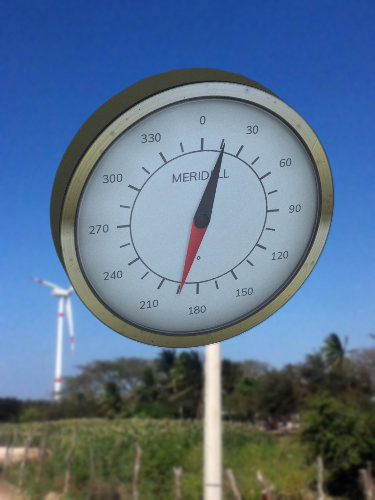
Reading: 195; °
